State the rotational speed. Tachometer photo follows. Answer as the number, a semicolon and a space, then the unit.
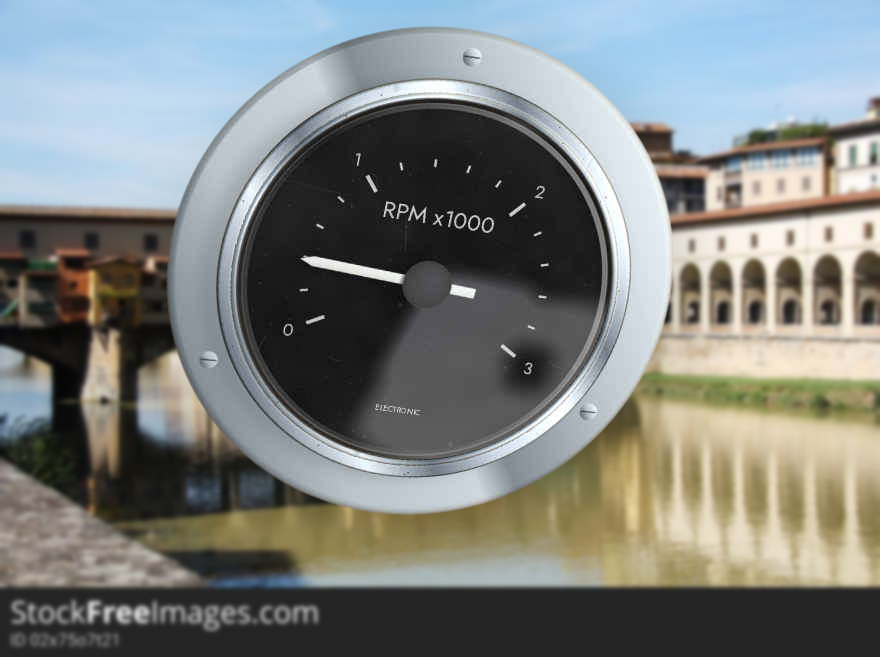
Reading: 400; rpm
